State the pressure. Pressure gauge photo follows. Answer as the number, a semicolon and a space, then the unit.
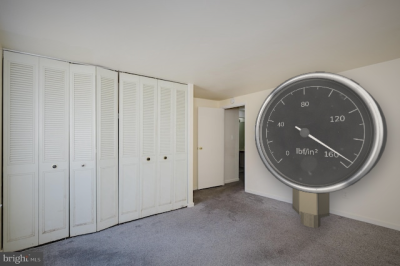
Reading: 155; psi
